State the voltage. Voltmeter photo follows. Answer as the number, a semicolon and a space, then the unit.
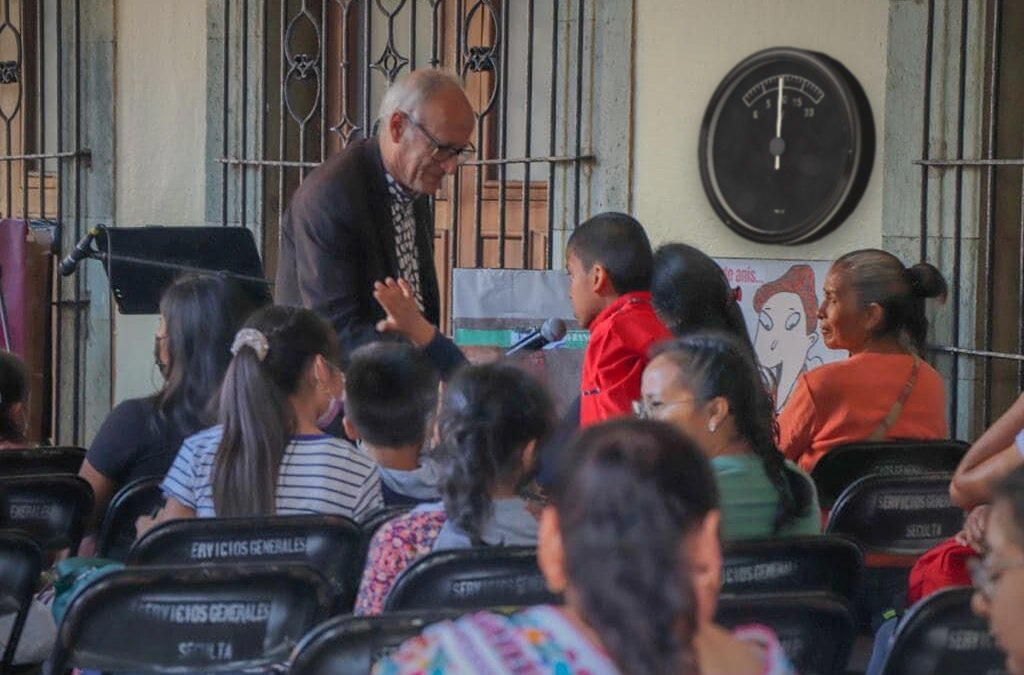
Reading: 10; V
